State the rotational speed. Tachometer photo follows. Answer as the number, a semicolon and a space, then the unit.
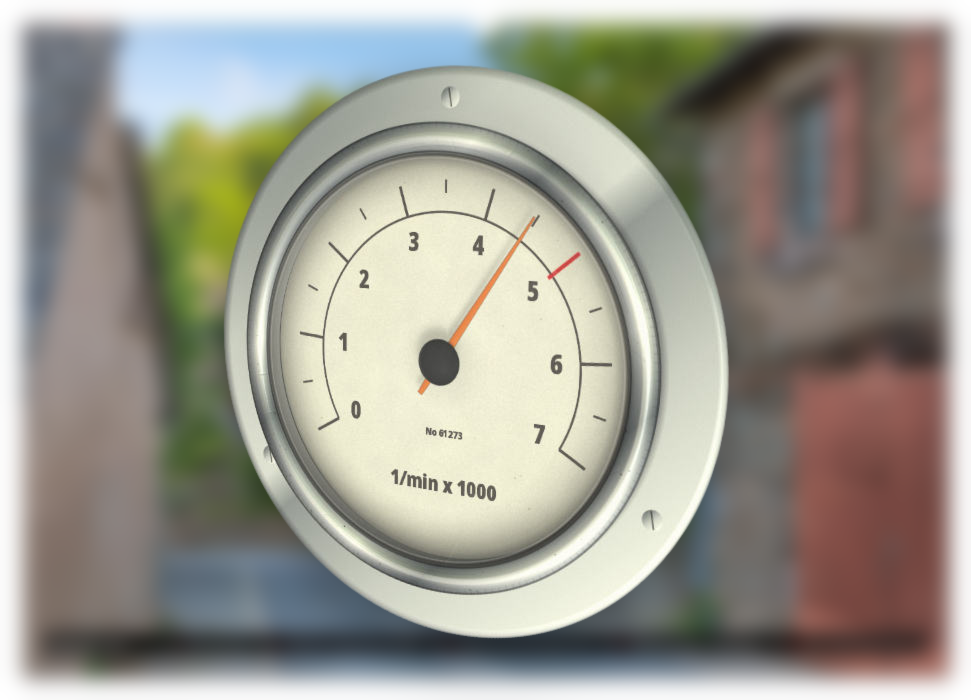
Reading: 4500; rpm
